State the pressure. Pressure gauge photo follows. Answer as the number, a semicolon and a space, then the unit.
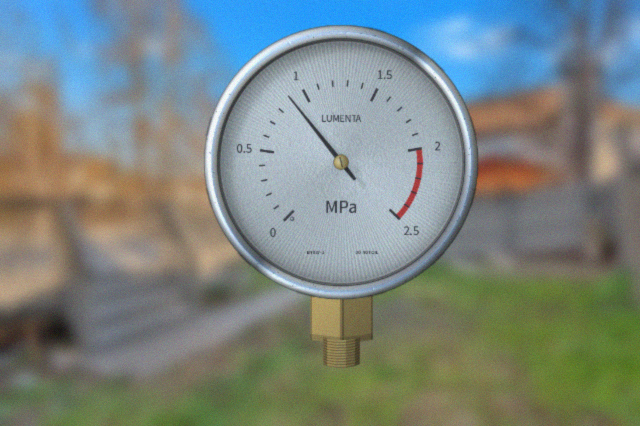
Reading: 0.9; MPa
